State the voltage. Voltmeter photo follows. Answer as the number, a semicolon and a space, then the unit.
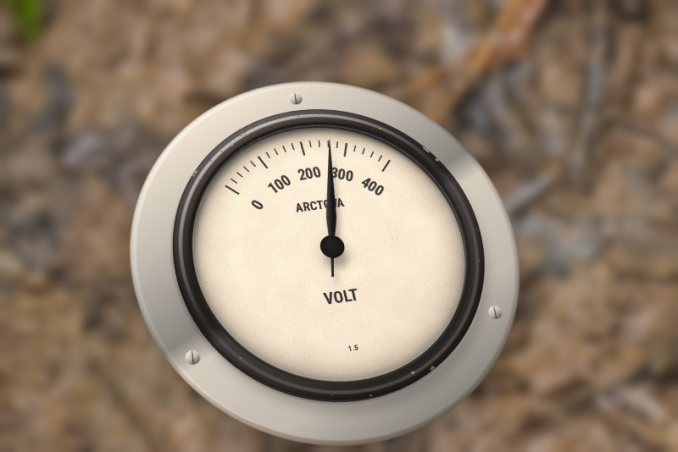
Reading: 260; V
